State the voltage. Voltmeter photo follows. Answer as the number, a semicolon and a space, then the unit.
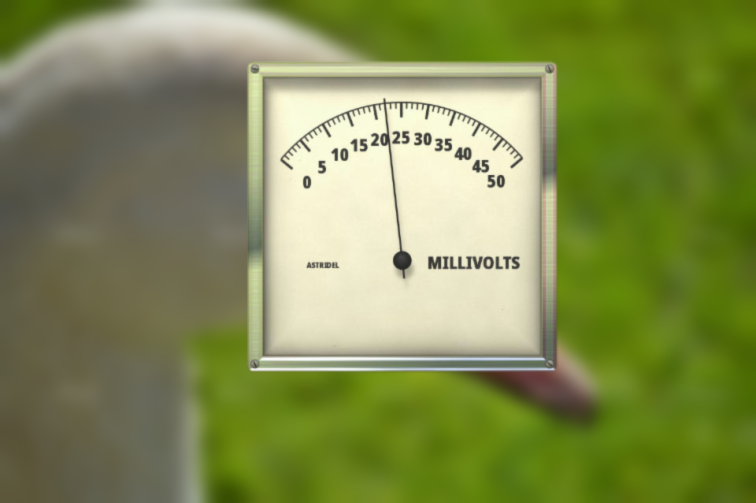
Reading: 22; mV
